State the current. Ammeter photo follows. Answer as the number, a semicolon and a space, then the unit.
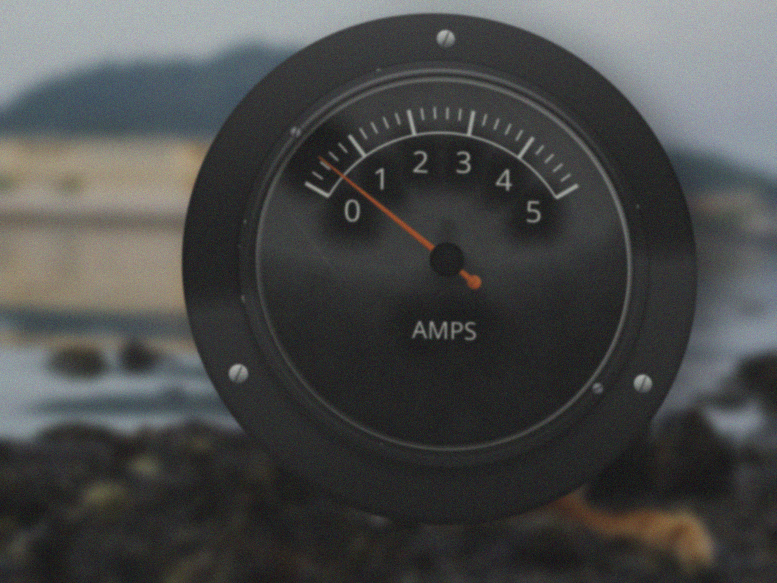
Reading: 0.4; A
